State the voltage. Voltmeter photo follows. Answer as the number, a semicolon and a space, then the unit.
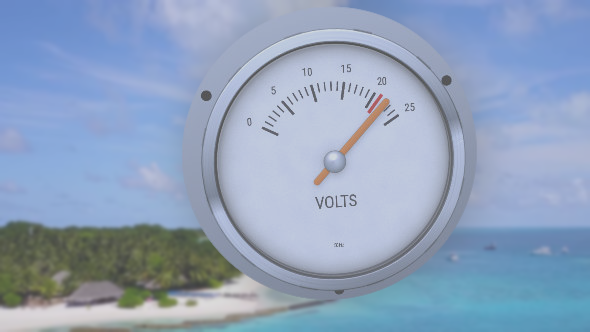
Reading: 22; V
